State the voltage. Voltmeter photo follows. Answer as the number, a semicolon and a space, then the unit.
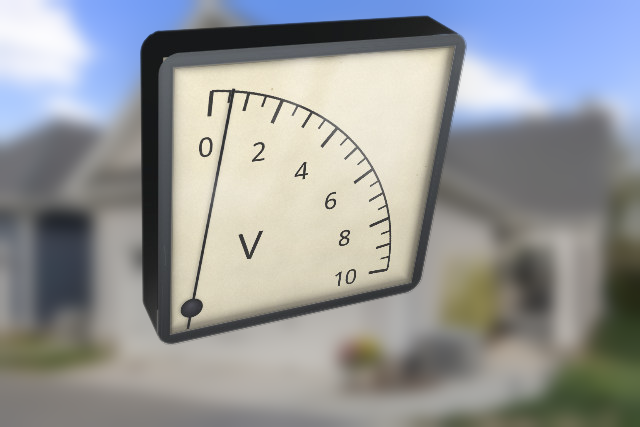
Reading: 0.5; V
